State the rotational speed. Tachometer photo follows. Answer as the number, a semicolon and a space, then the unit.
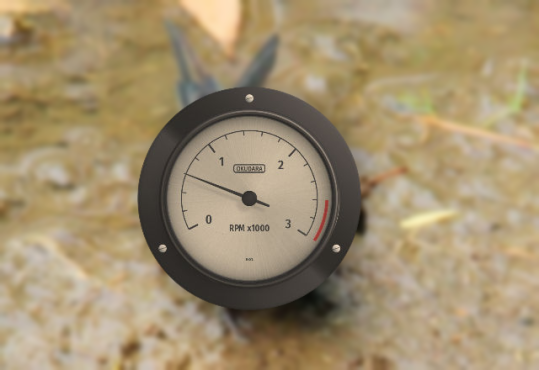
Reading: 600; rpm
